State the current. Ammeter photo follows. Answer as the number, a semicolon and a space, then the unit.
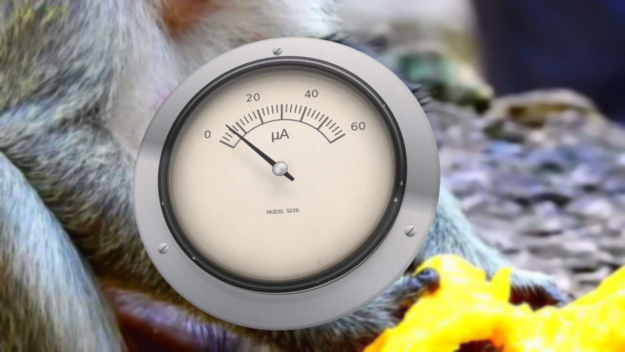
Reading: 6; µA
